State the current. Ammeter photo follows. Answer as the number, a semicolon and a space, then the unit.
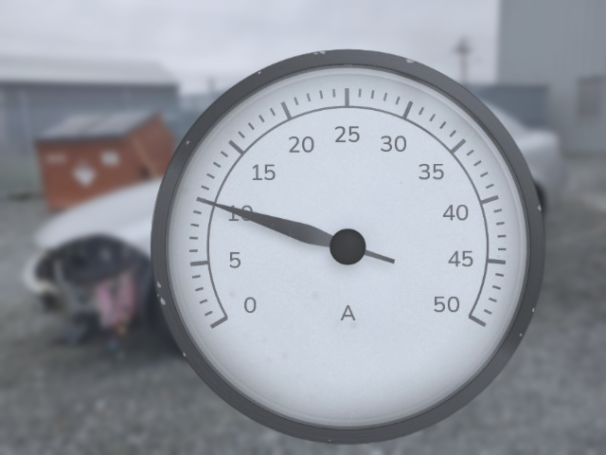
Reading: 10; A
